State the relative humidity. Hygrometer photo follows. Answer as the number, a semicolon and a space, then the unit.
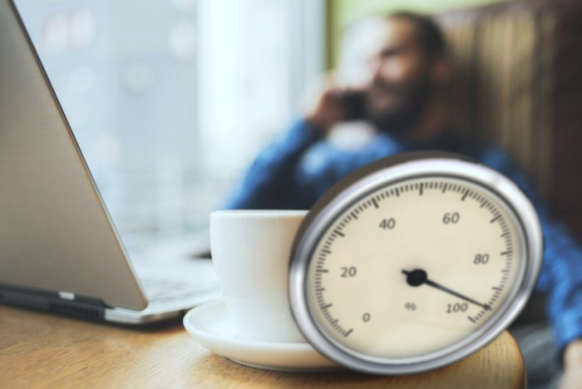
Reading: 95; %
